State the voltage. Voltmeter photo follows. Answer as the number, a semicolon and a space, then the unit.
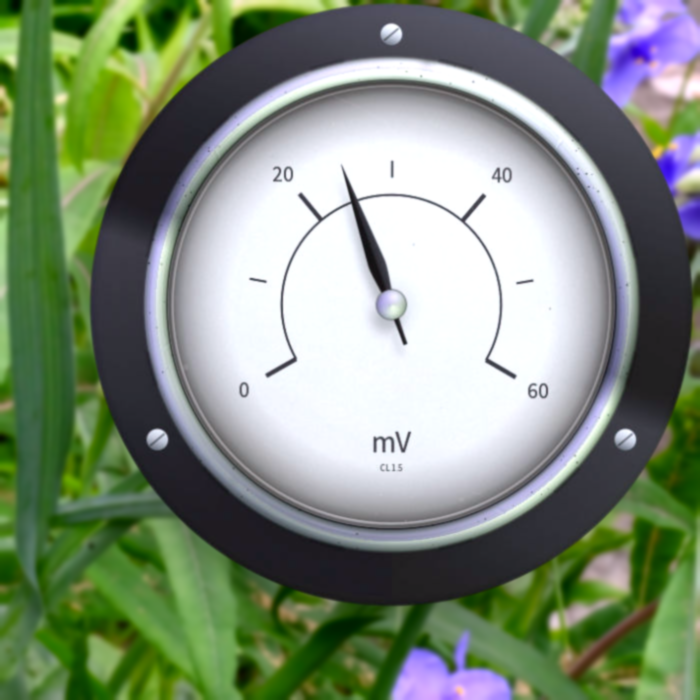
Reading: 25; mV
